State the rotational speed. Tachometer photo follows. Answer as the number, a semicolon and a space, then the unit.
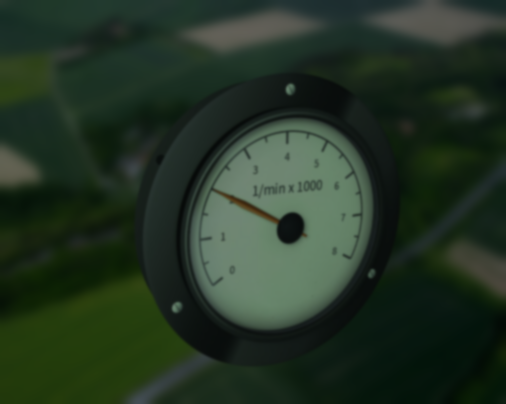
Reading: 2000; rpm
